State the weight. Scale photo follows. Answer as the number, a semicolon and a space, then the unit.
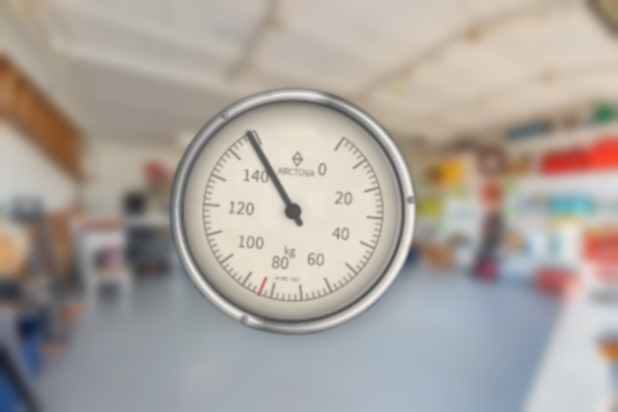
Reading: 148; kg
